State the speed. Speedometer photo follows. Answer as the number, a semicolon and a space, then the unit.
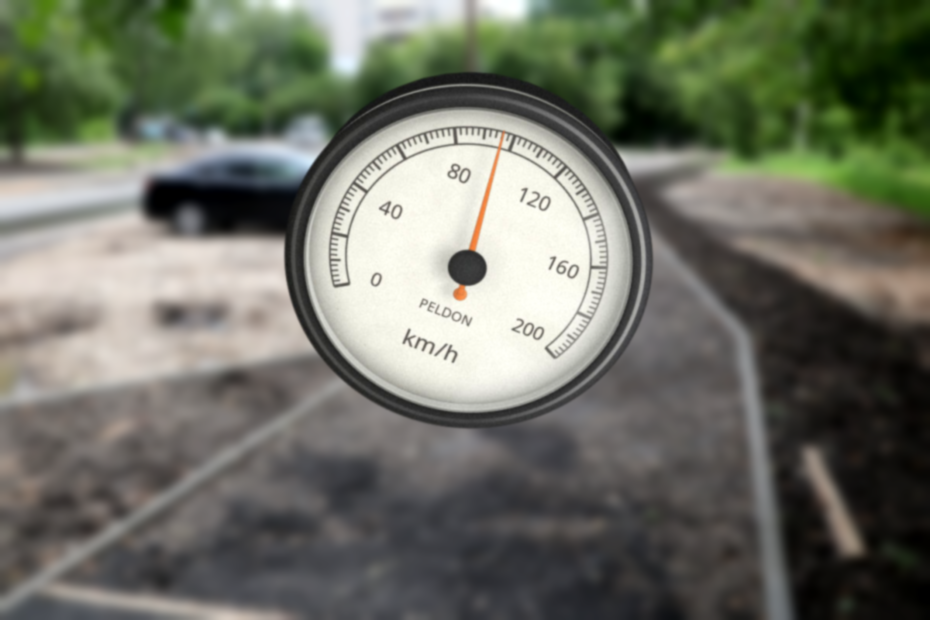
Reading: 96; km/h
